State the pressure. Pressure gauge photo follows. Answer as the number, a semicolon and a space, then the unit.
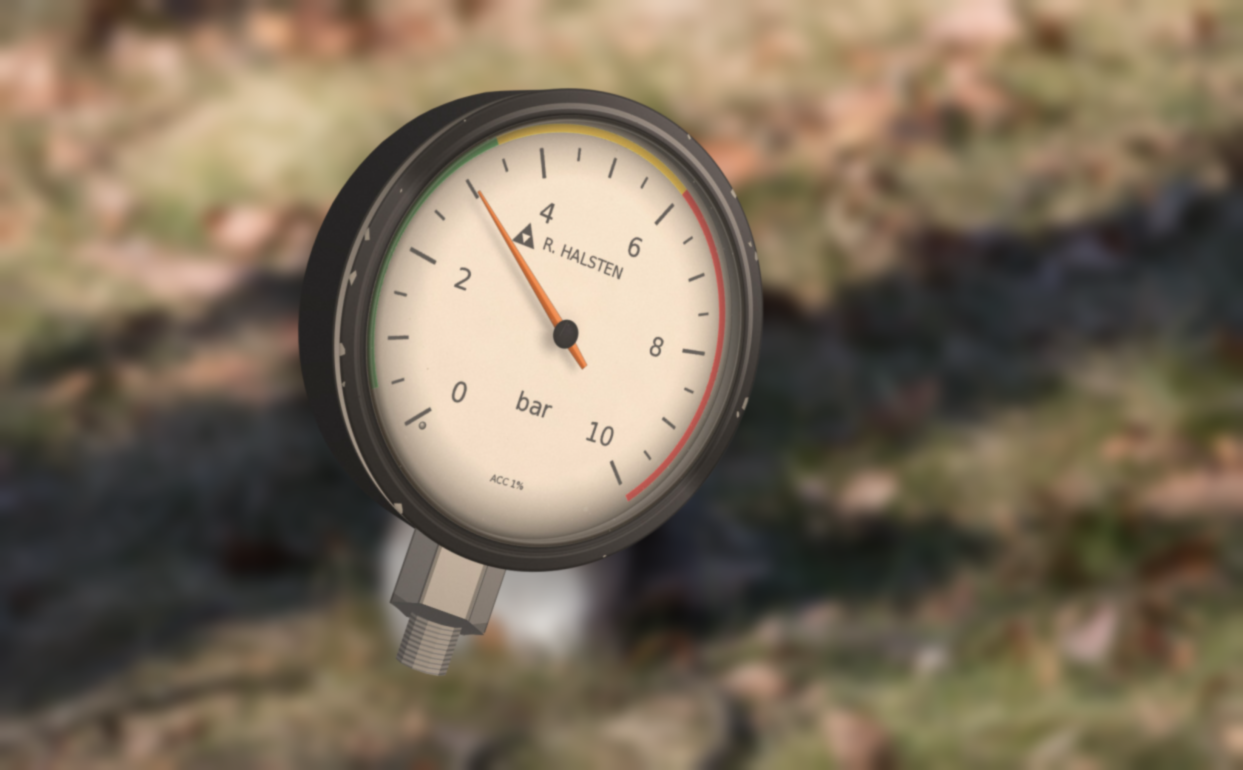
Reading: 3; bar
